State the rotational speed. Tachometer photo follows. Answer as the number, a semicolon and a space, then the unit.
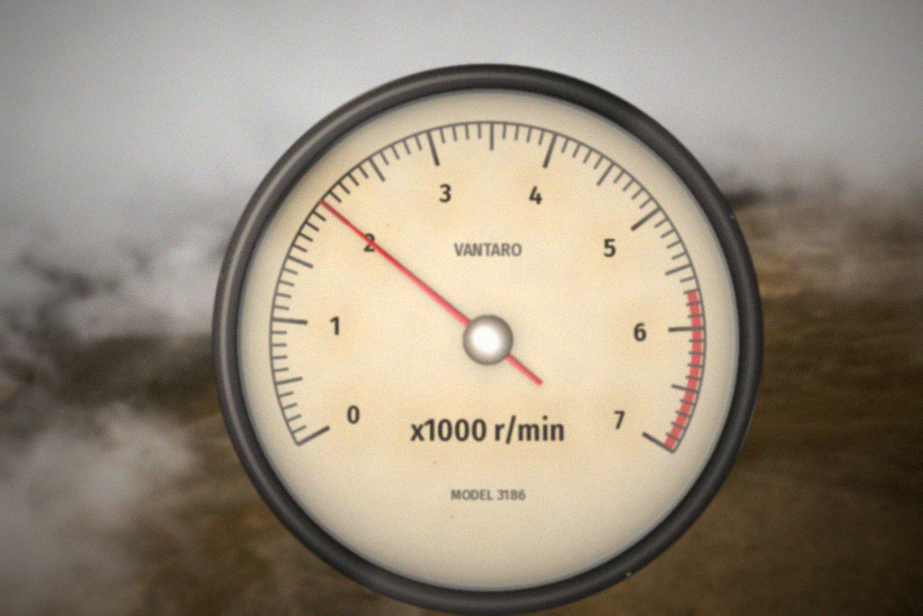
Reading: 2000; rpm
